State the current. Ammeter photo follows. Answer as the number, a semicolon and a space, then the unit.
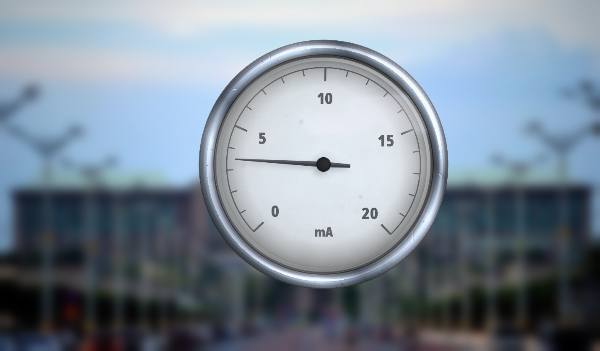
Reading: 3.5; mA
